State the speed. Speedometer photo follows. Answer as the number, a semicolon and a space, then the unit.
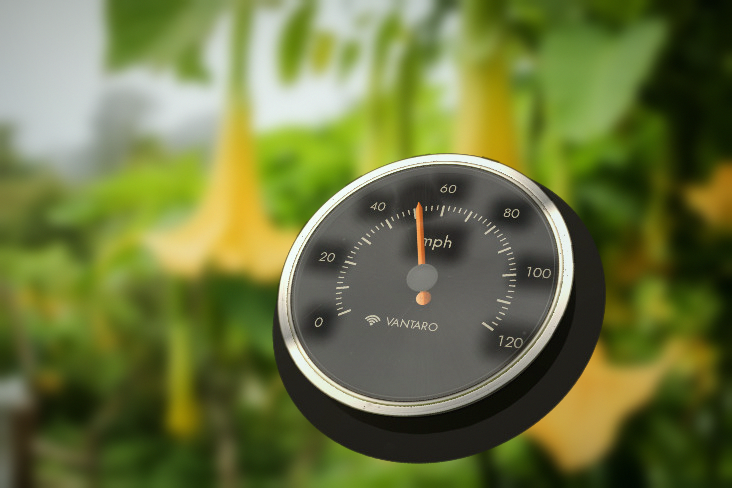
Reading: 52; mph
